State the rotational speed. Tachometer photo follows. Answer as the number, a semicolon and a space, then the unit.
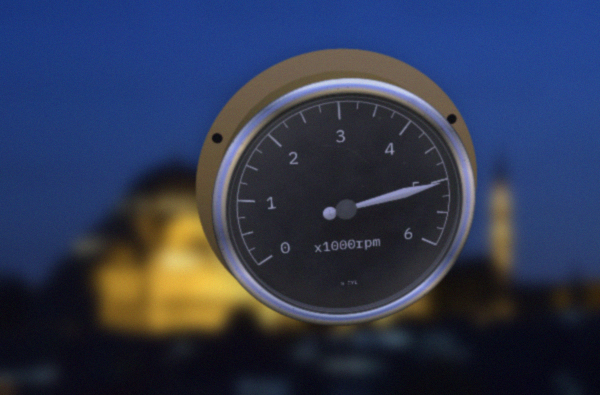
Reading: 5000; rpm
